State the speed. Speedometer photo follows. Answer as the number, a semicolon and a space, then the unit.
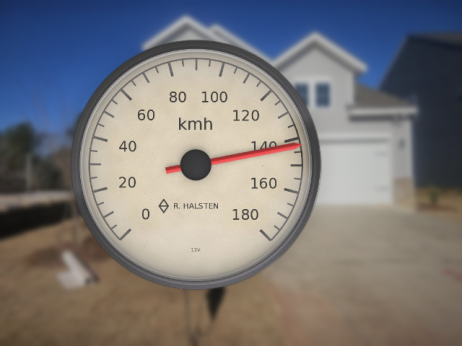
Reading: 142.5; km/h
